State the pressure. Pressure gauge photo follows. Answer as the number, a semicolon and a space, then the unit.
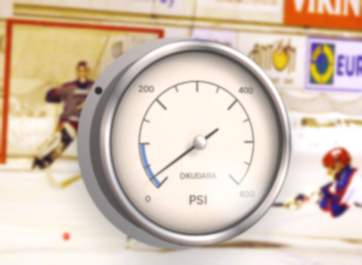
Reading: 25; psi
